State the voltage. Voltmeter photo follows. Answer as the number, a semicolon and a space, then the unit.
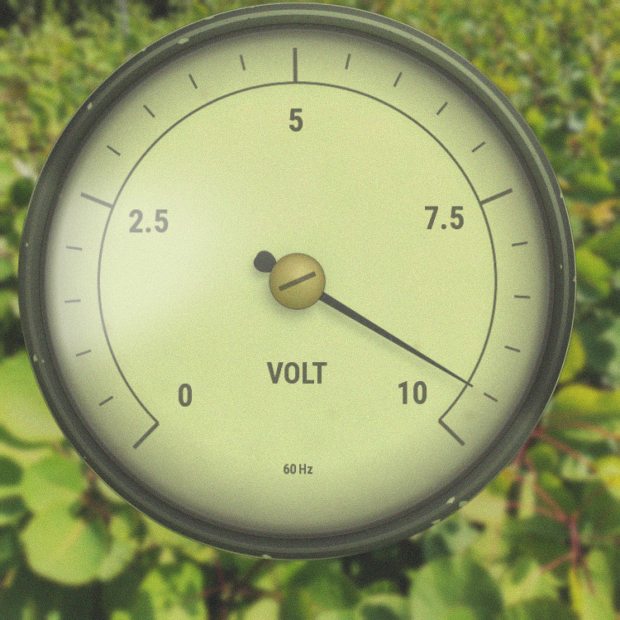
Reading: 9.5; V
